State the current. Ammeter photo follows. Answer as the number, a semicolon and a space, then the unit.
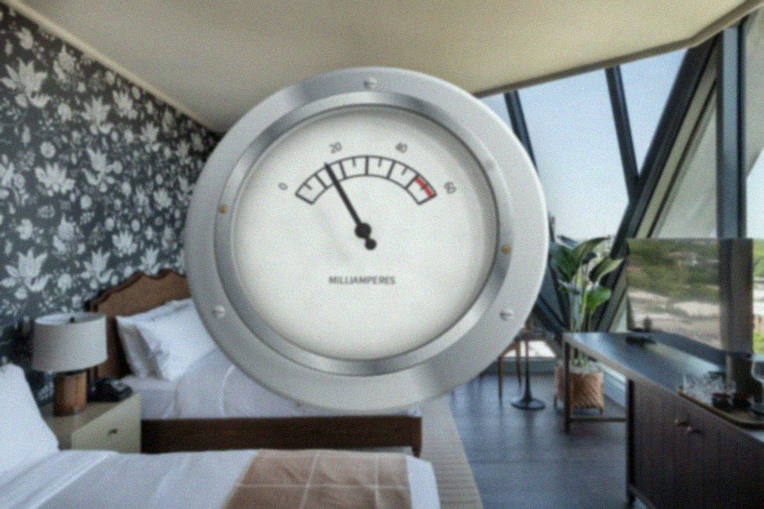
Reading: 15; mA
